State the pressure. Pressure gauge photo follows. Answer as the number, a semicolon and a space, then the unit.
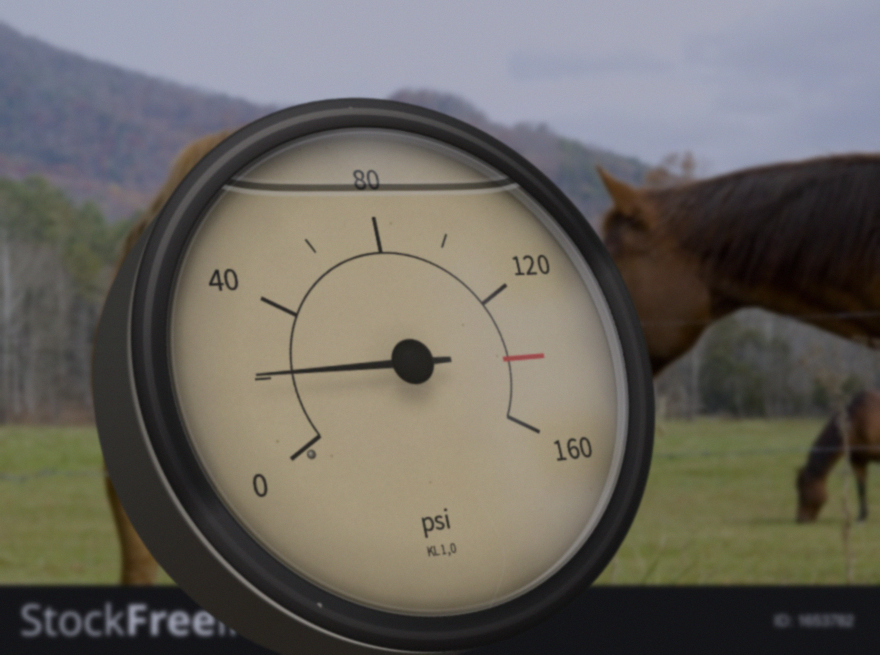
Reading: 20; psi
